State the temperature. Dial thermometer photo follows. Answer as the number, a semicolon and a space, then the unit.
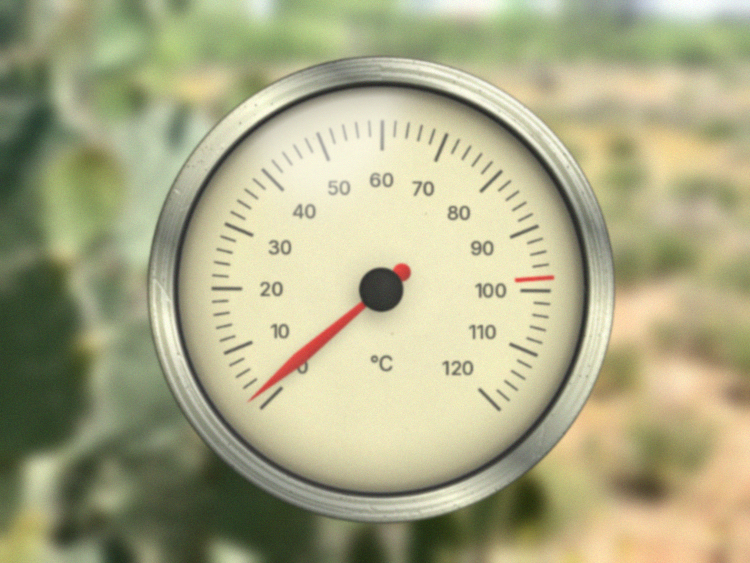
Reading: 2; °C
